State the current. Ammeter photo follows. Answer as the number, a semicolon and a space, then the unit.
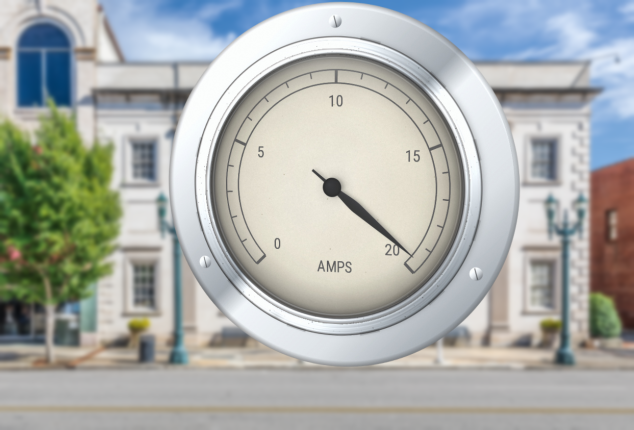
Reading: 19.5; A
